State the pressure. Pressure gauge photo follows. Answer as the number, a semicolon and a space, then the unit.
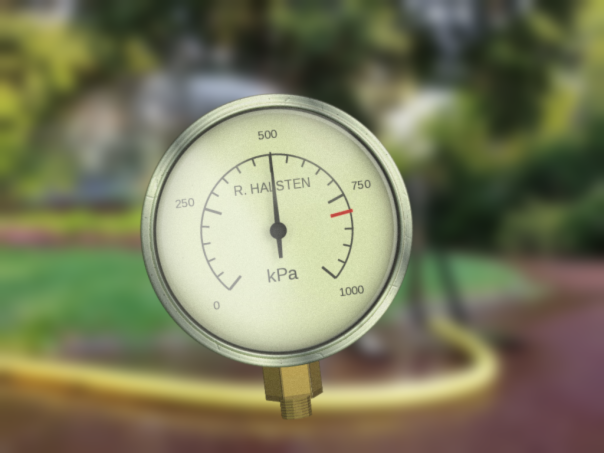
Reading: 500; kPa
